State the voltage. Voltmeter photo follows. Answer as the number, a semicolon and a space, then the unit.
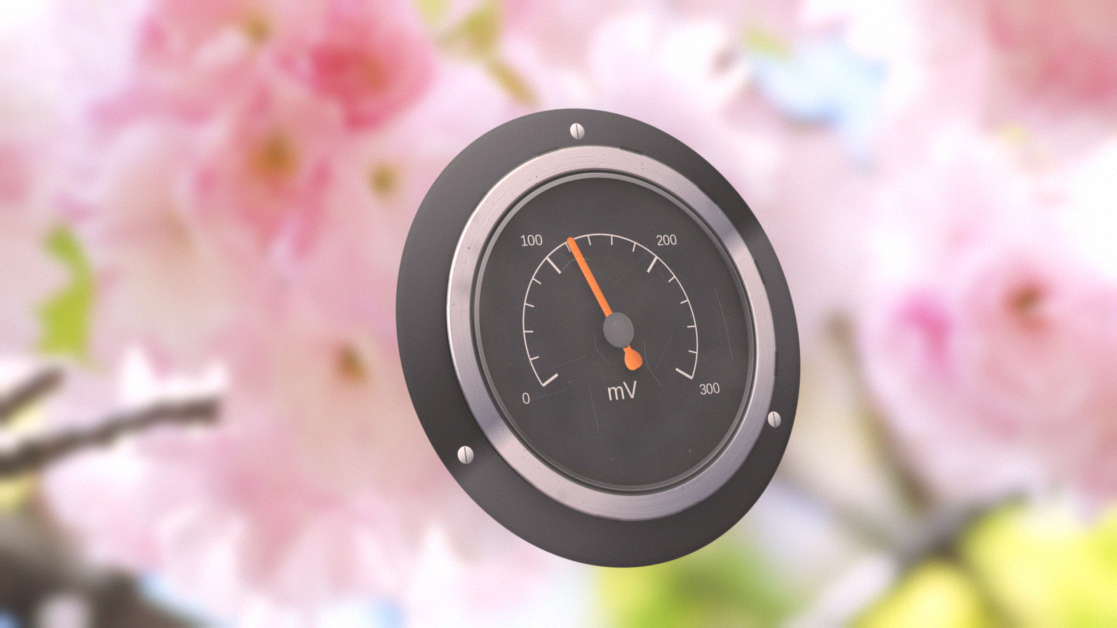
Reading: 120; mV
